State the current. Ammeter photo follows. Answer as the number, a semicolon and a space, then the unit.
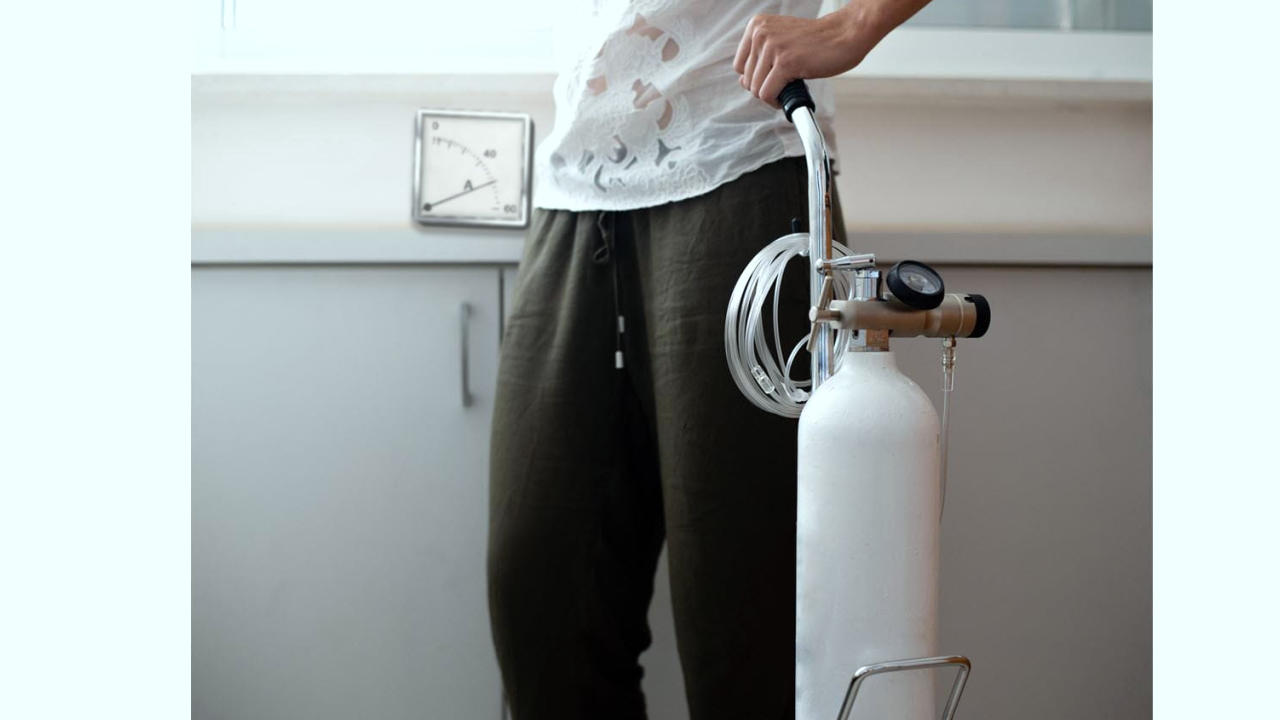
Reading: 50; A
